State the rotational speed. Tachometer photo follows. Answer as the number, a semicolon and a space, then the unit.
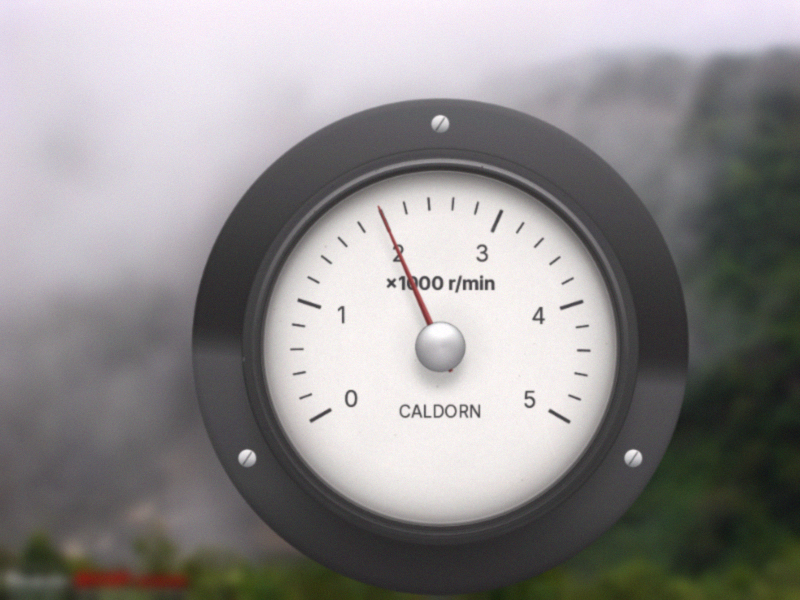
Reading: 2000; rpm
